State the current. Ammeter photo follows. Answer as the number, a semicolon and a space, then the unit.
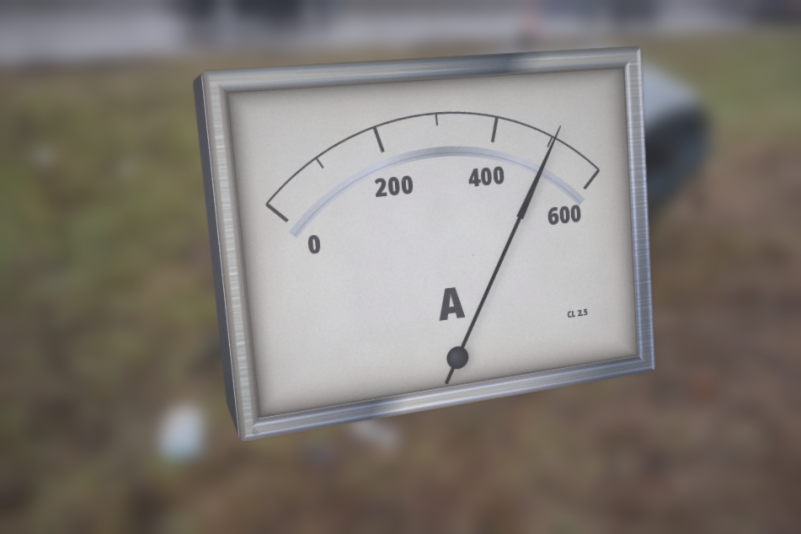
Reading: 500; A
